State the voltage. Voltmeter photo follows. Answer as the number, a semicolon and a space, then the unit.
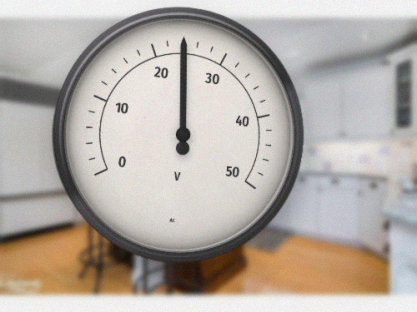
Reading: 24; V
